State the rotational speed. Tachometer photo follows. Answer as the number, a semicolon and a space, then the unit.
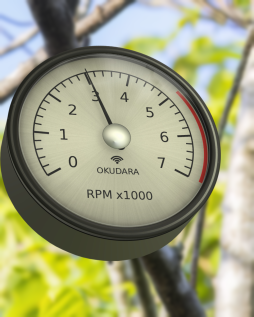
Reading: 3000; rpm
